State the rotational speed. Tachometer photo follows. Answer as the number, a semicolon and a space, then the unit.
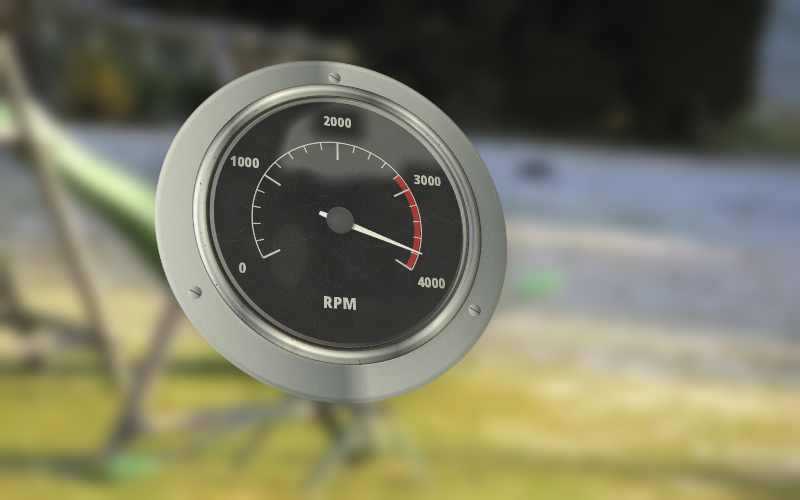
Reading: 3800; rpm
